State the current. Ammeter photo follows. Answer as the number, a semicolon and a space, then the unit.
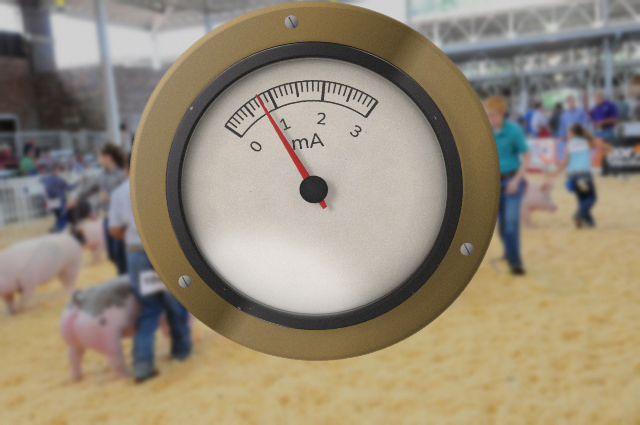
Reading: 0.8; mA
